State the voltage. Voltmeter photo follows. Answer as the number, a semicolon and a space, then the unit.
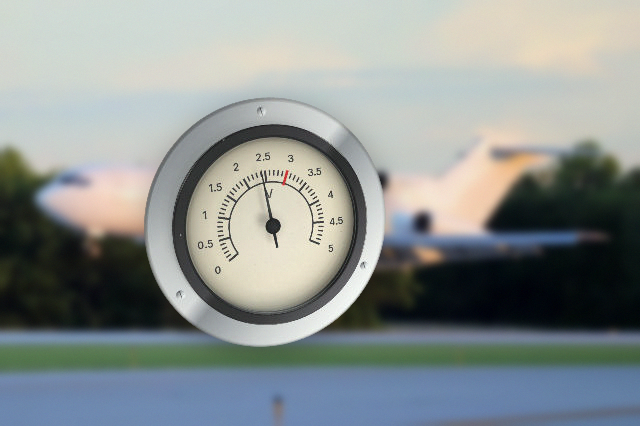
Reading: 2.4; V
